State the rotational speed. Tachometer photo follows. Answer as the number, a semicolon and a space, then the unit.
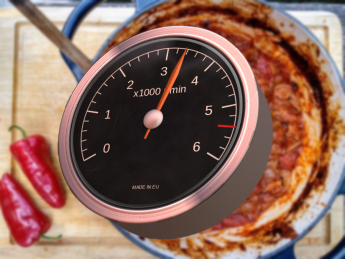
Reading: 3400; rpm
